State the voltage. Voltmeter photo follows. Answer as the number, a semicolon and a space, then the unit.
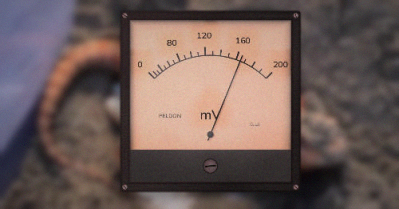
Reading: 165; mV
